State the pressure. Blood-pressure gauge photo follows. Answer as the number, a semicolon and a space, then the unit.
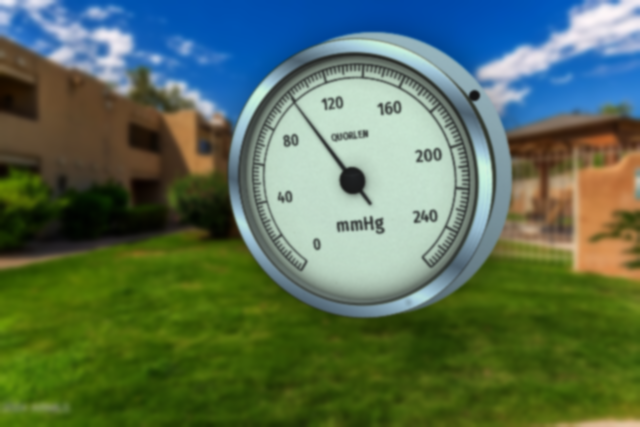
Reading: 100; mmHg
